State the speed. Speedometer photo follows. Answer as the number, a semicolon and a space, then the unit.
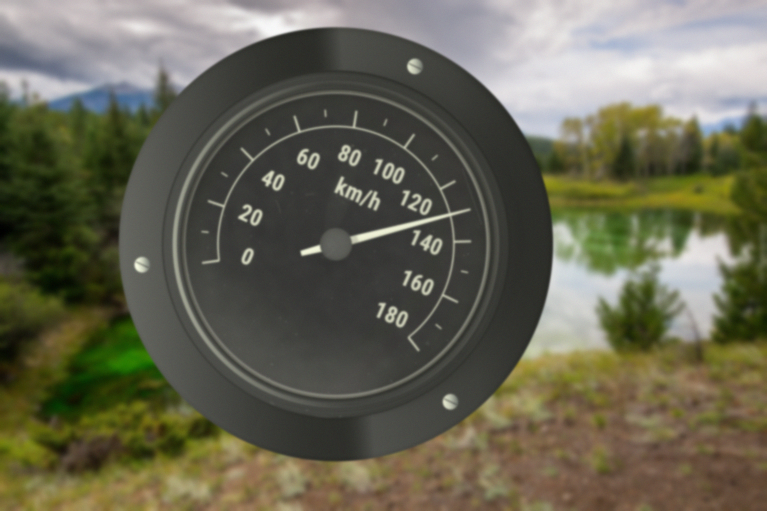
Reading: 130; km/h
